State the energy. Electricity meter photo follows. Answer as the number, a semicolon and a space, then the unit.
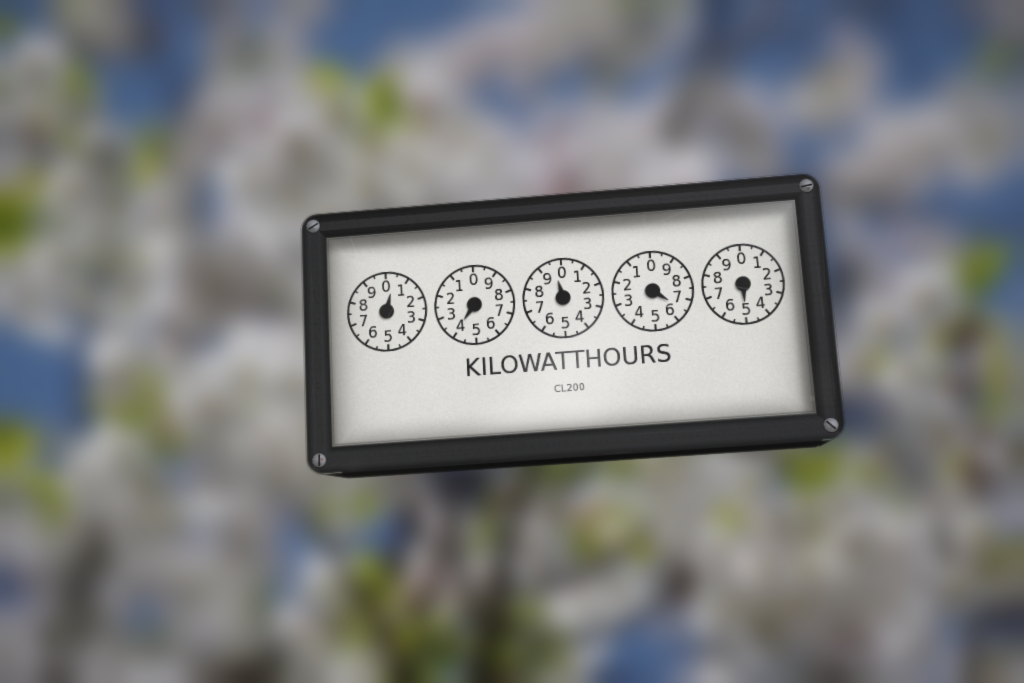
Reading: 3965; kWh
